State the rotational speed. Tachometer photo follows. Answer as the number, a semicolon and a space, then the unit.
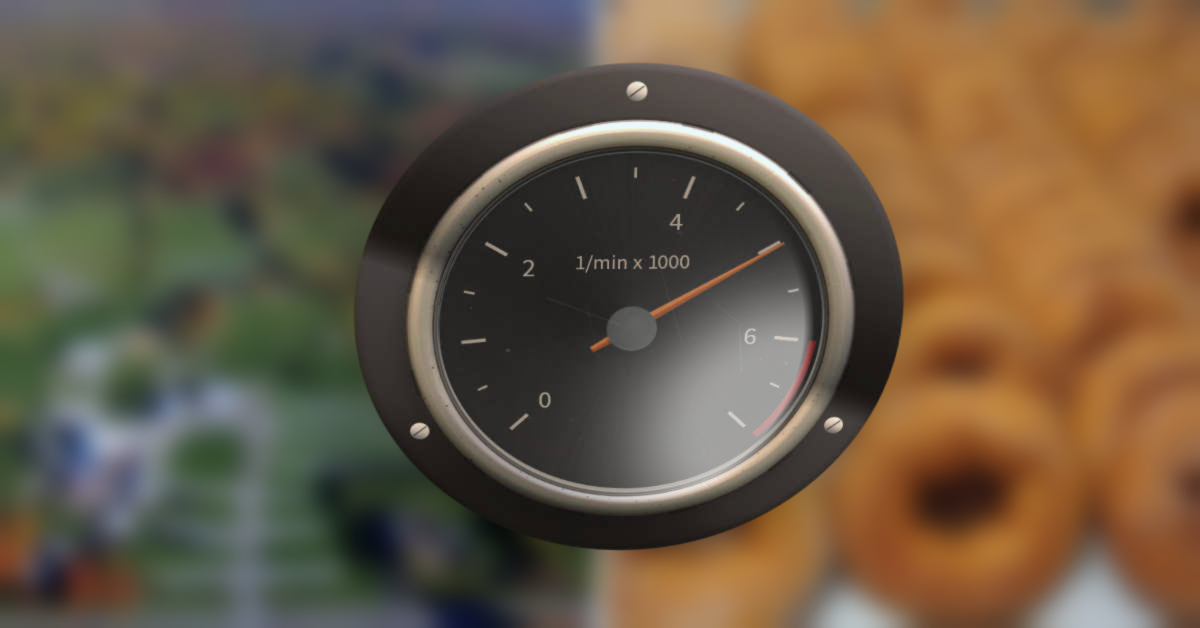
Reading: 5000; rpm
